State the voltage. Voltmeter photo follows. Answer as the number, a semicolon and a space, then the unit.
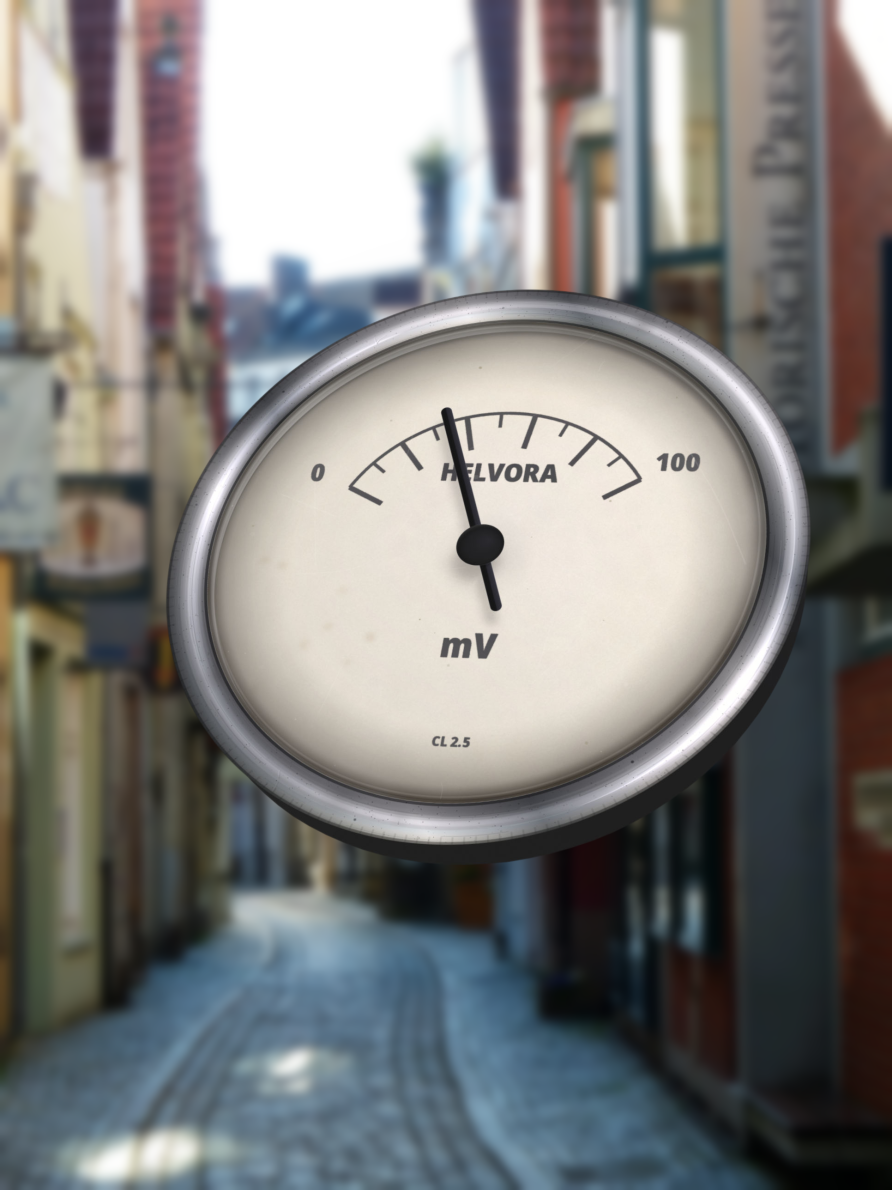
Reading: 35; mV
